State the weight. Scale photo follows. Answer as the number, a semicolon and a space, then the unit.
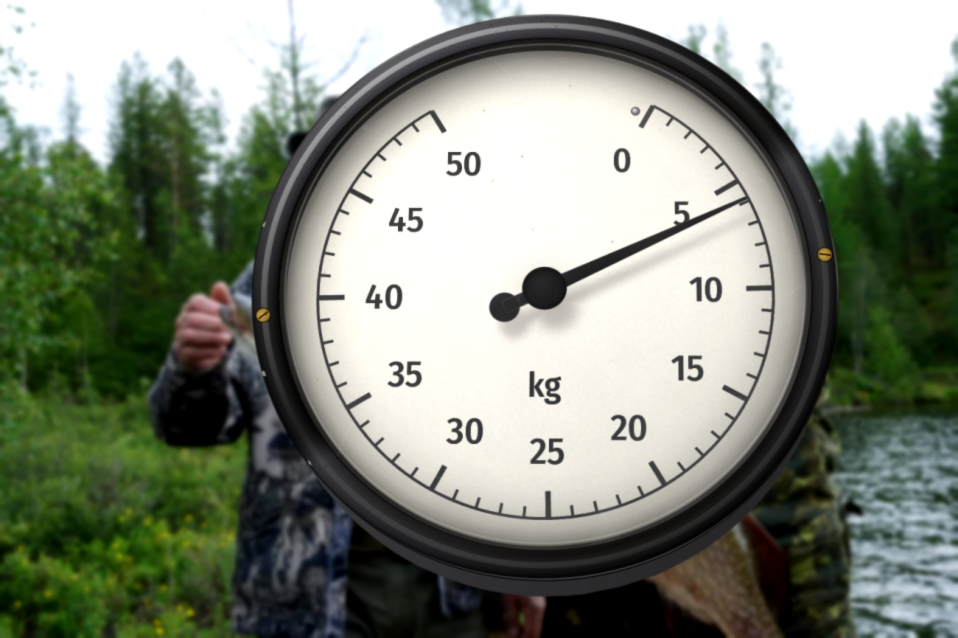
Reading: 6; kg
